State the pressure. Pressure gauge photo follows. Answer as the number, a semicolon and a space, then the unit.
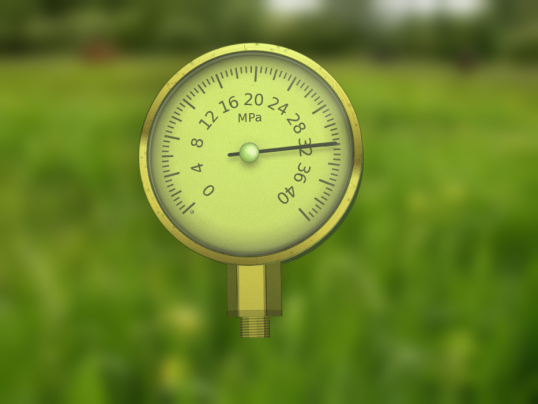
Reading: 32; MPa
